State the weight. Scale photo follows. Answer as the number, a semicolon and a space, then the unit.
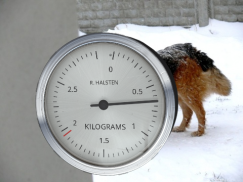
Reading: 0.65; kg
